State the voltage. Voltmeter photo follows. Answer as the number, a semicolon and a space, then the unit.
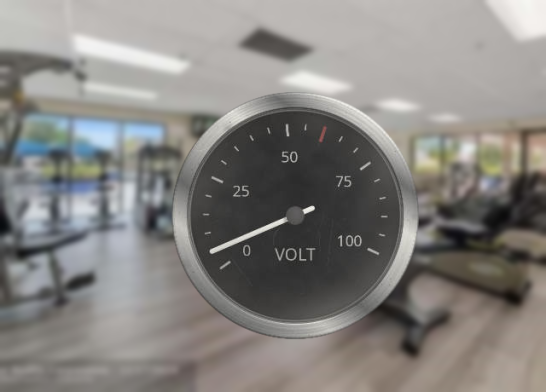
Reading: 5; V
